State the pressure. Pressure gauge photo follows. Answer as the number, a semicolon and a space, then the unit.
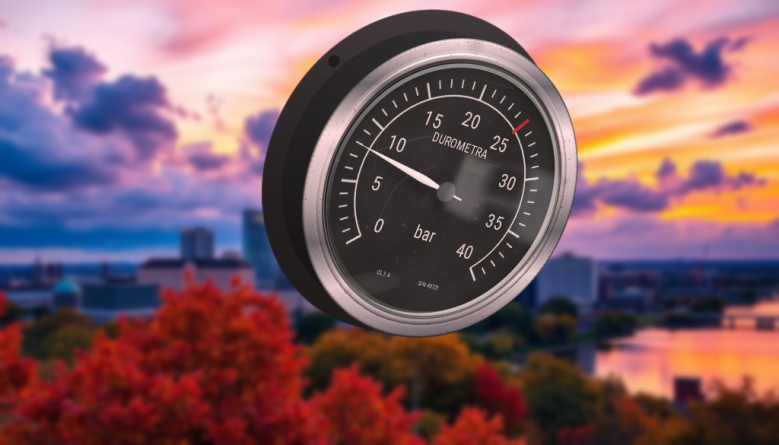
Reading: 8; bar
